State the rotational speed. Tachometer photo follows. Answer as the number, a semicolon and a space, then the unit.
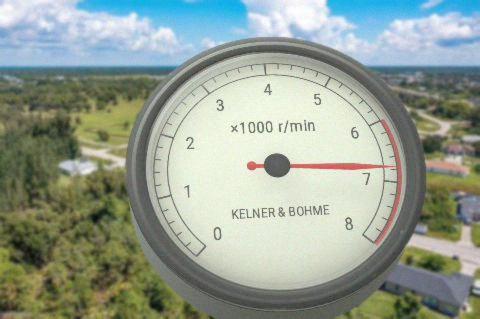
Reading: 6800; rpm
